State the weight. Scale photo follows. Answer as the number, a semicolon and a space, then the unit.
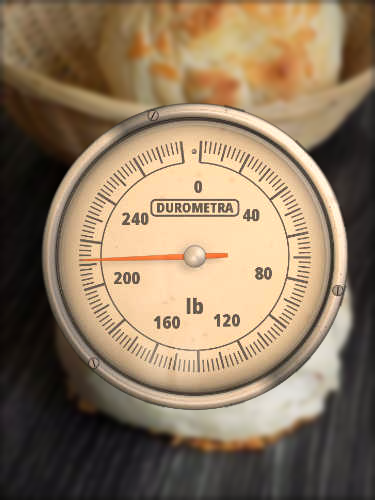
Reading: 212; lb
